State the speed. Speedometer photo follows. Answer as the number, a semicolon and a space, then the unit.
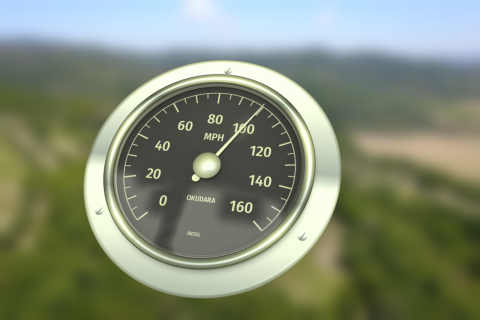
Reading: 100; mph
